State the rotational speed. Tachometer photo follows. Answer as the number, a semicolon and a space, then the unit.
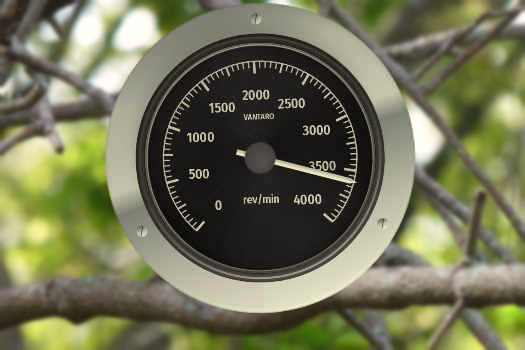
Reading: 3600; rpm
